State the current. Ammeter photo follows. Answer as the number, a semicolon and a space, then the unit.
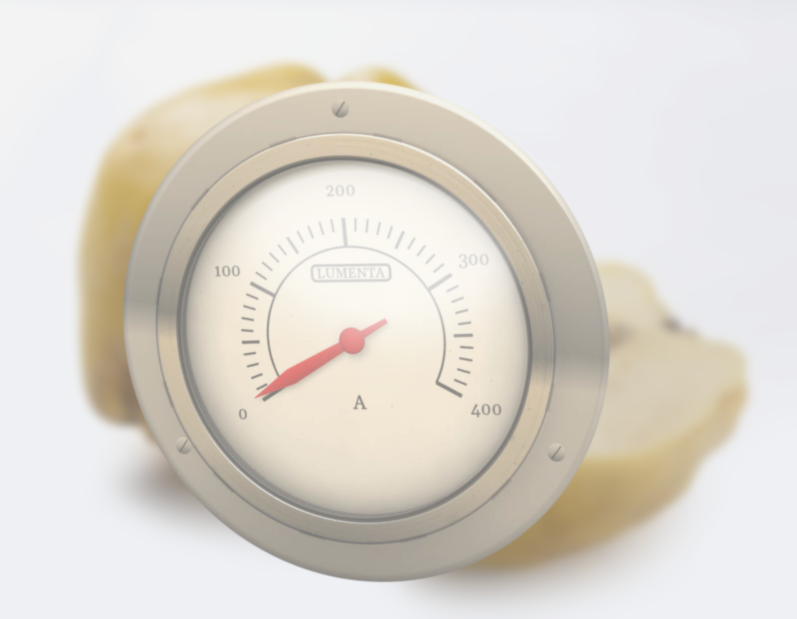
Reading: 5; A
